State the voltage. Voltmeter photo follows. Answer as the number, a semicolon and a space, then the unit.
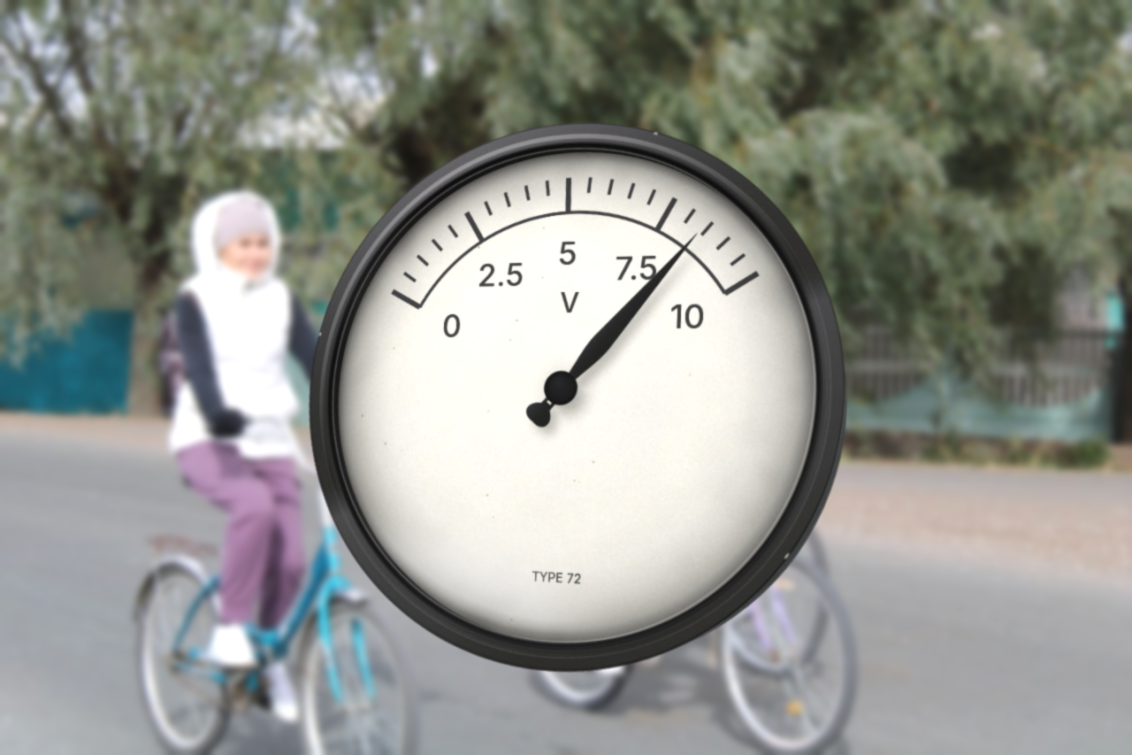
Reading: 8.5; V
